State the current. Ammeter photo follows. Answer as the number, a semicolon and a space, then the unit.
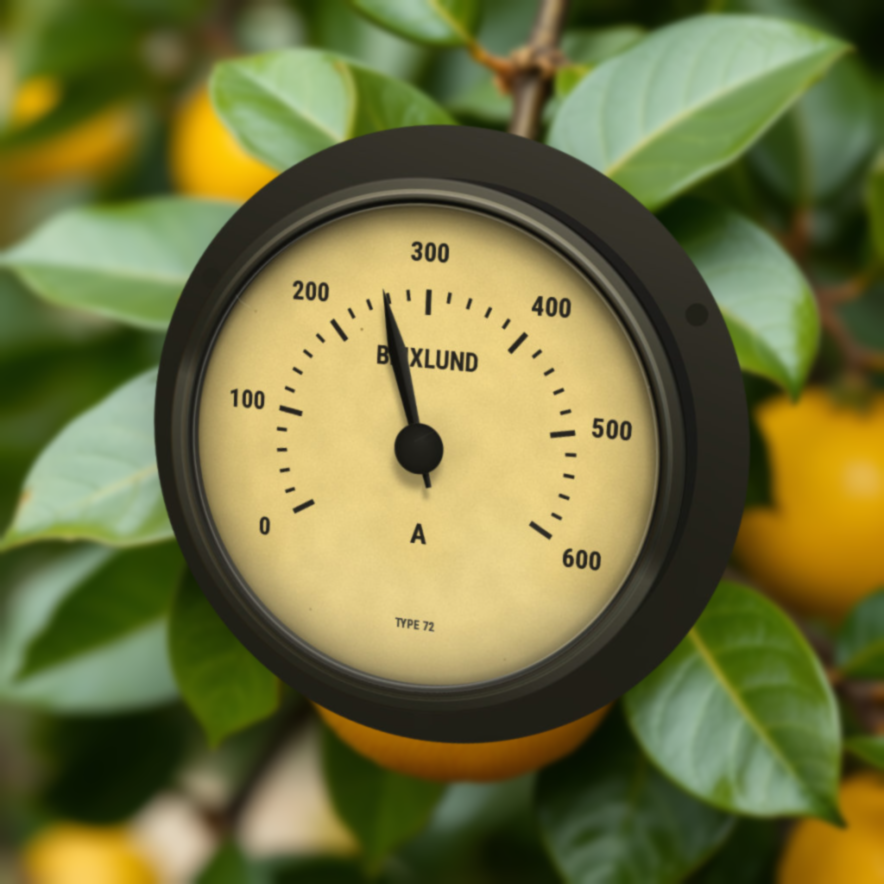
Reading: 260; A
